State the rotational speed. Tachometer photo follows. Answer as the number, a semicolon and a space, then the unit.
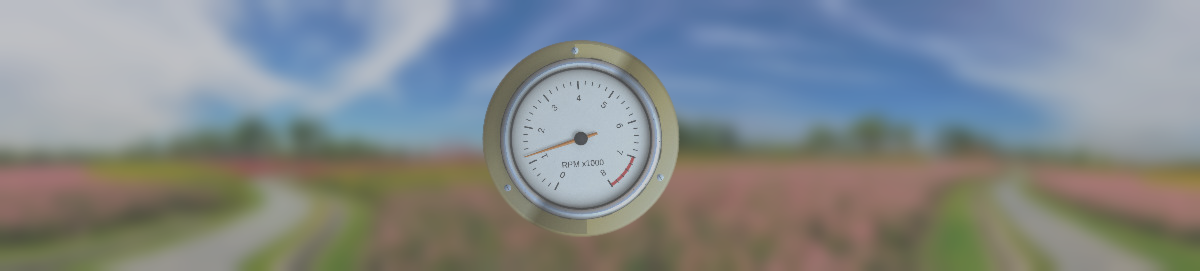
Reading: 1200; rpm
